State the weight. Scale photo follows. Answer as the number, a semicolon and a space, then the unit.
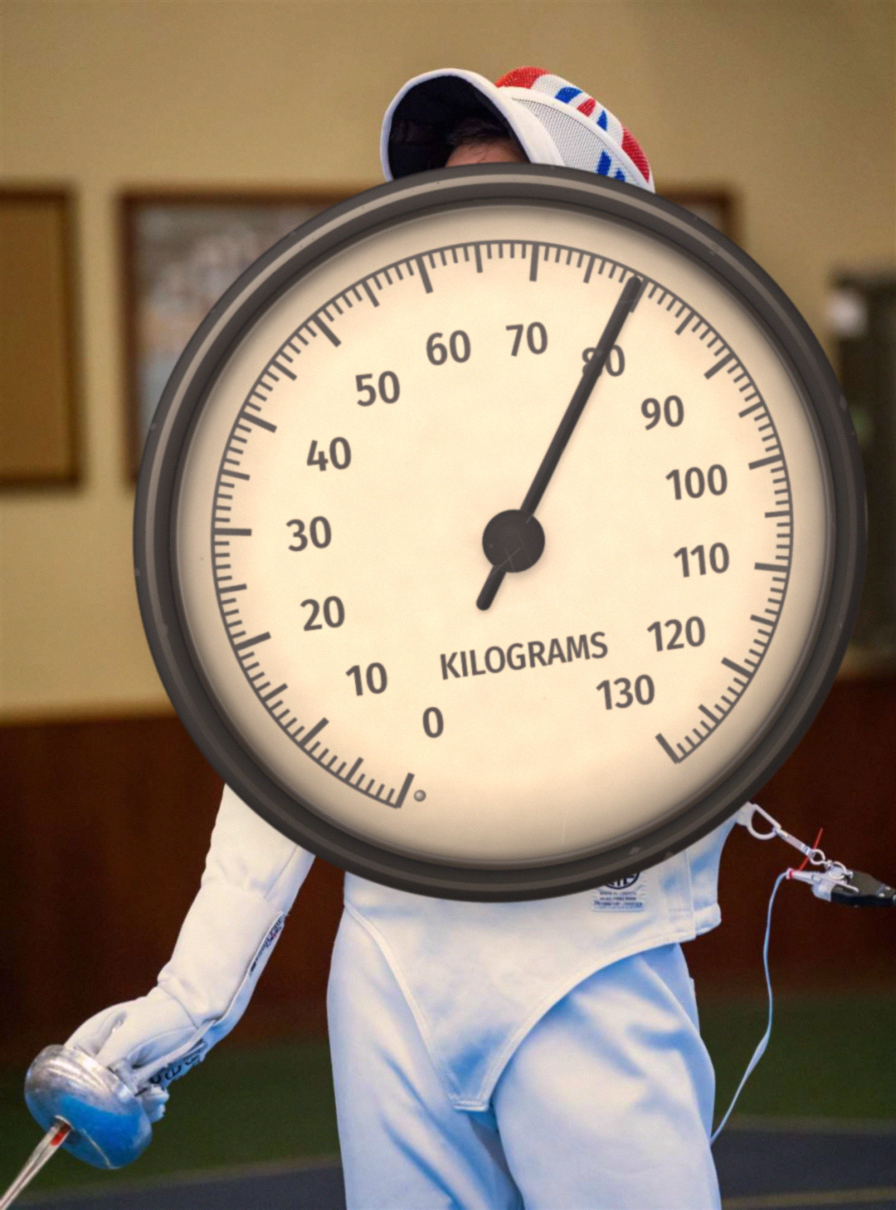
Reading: 79; kg
